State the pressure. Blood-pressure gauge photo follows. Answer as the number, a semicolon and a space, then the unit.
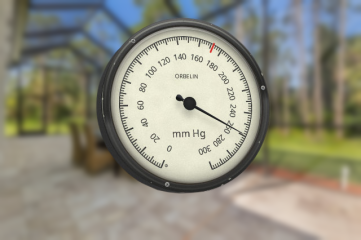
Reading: 260; mmHg
